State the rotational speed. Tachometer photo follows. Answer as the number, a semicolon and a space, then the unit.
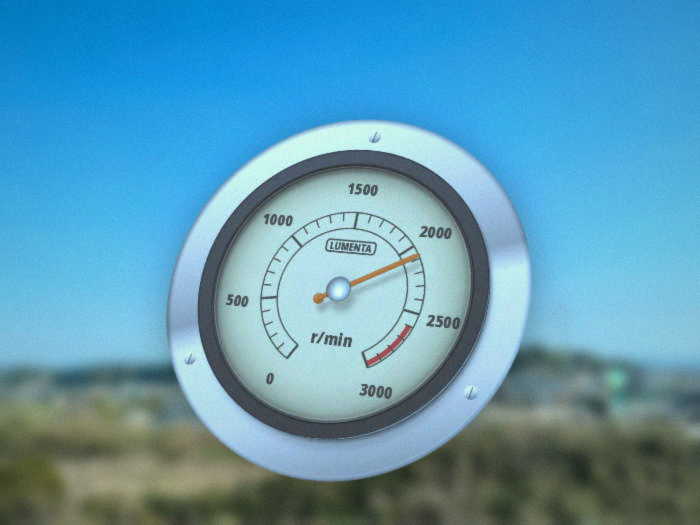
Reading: 2100; rpm
